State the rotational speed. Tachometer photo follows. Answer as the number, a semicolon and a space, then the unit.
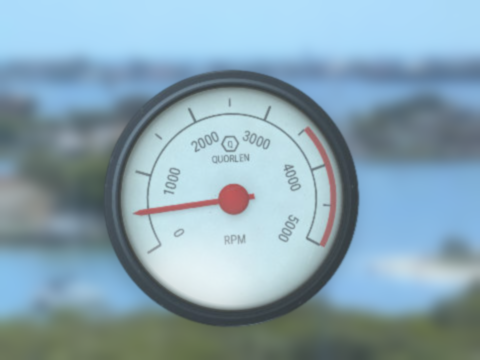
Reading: 500; rpm
